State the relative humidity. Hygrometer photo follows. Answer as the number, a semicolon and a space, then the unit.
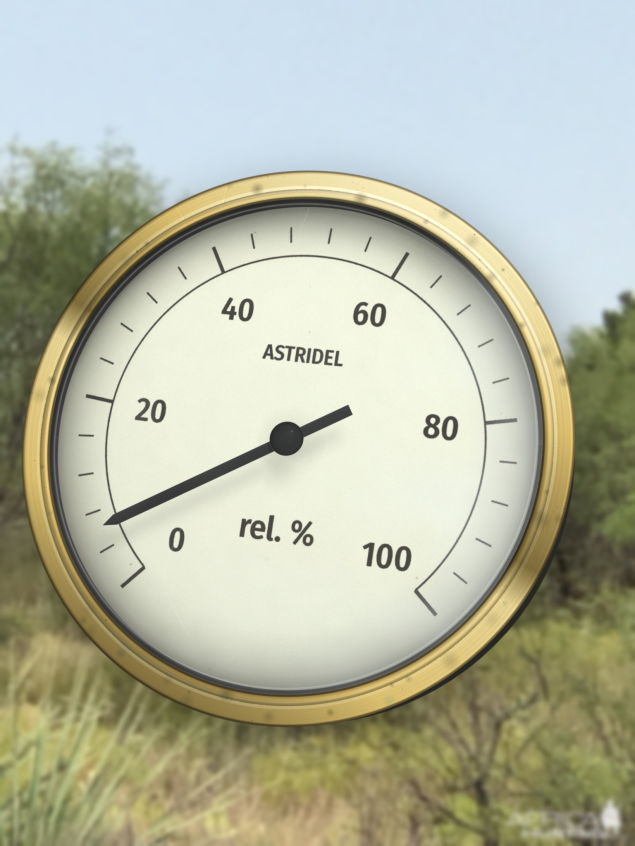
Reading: 6; %
